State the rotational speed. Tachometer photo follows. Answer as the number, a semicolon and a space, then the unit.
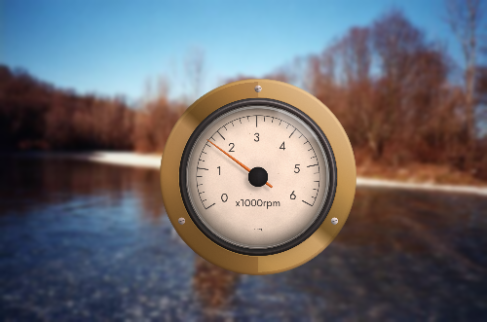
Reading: 1700; rpm
